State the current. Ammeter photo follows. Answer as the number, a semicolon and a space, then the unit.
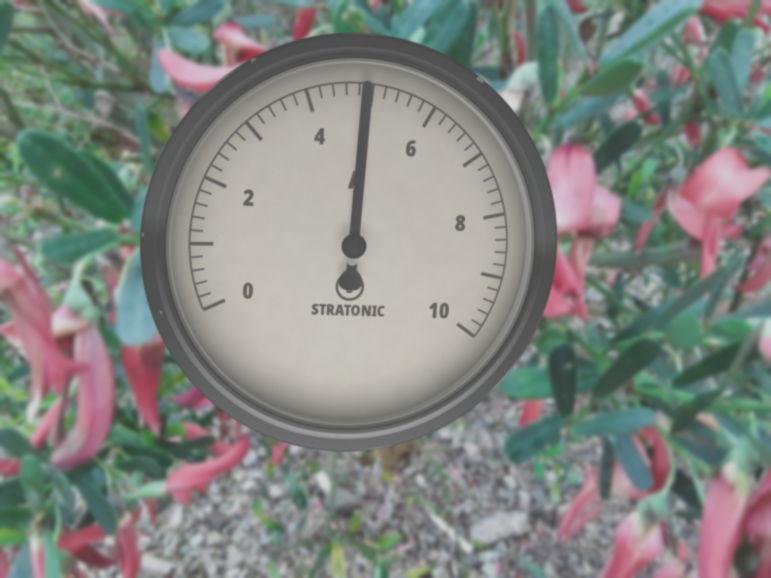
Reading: 4.9; A
